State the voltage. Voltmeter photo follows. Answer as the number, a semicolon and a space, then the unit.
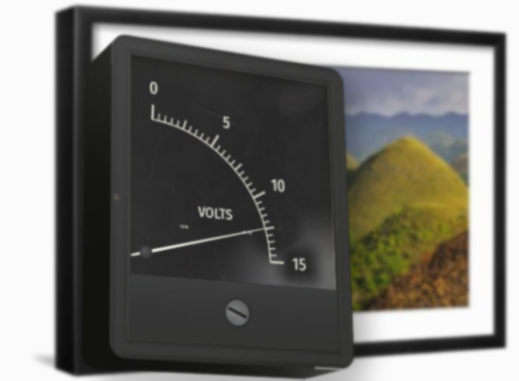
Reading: 12.5; V
